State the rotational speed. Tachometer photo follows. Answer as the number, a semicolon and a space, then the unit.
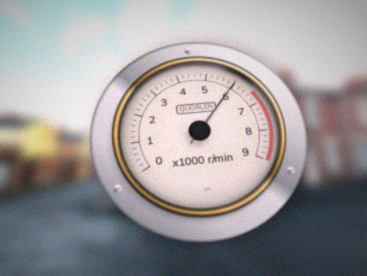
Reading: 6000; rpm
